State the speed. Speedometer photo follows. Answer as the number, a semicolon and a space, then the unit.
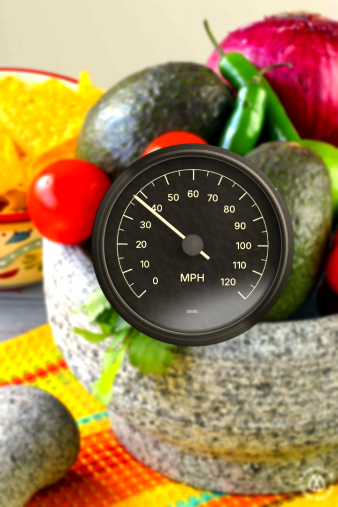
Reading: 37.5; mph
